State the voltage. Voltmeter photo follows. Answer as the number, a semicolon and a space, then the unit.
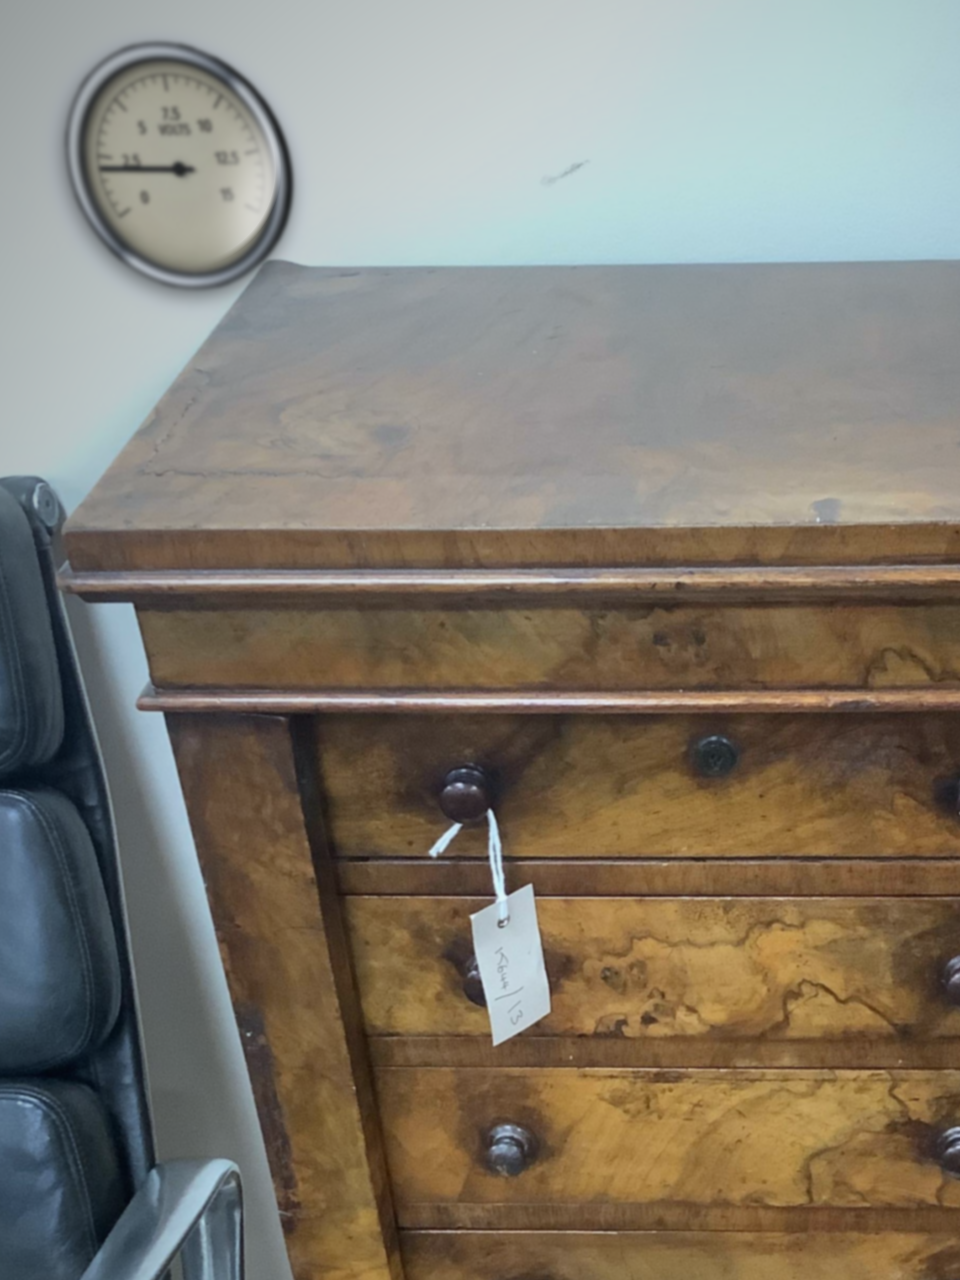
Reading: 2; V
